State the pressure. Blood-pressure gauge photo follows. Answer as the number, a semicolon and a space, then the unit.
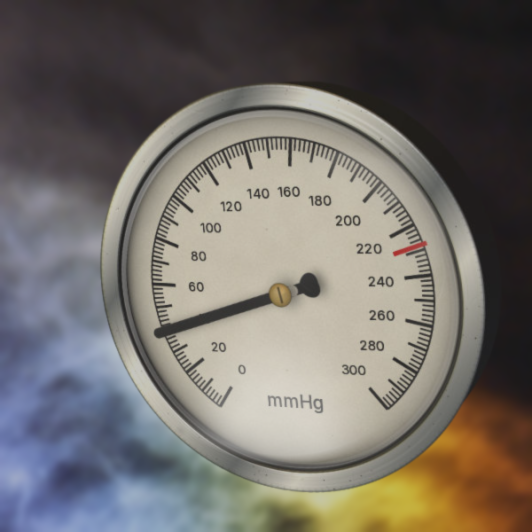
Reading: 40; mmHg
